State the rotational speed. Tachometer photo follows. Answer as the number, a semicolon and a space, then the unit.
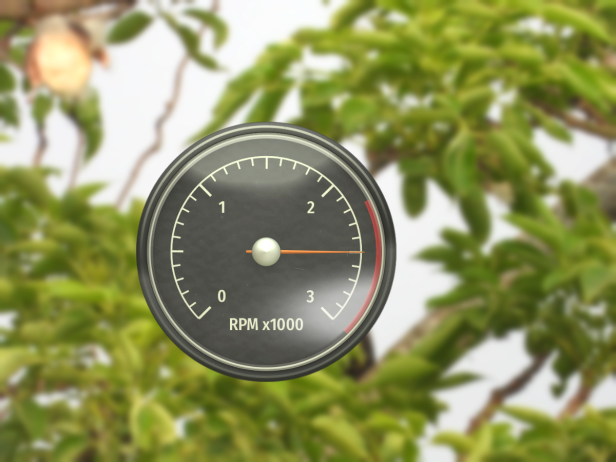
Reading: 2500; rpm
